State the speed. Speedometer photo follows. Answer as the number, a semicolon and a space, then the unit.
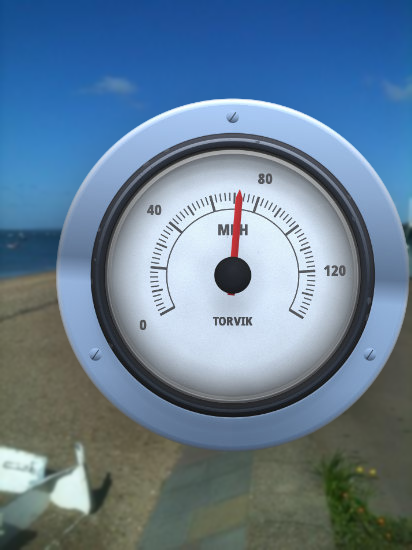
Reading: 72; mph
